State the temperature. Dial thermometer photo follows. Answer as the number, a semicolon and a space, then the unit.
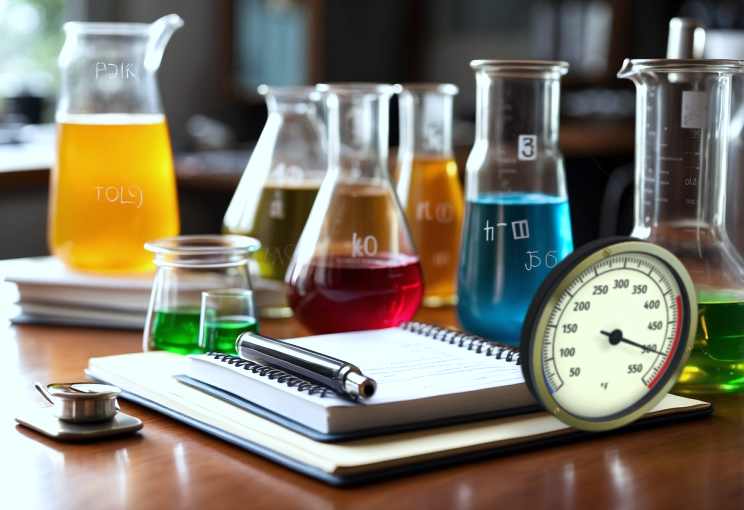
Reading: 500; °F
